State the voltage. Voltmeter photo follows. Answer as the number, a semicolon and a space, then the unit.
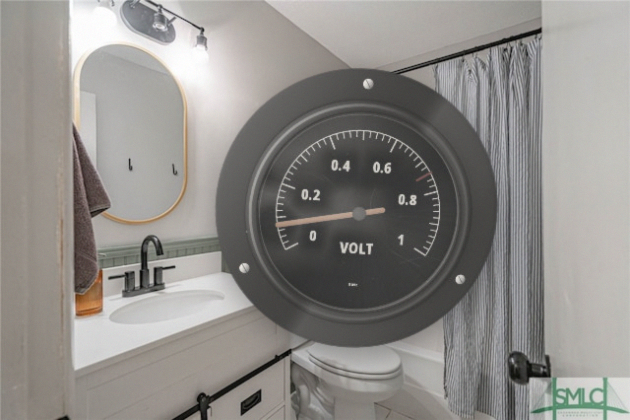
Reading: 0.08; V
